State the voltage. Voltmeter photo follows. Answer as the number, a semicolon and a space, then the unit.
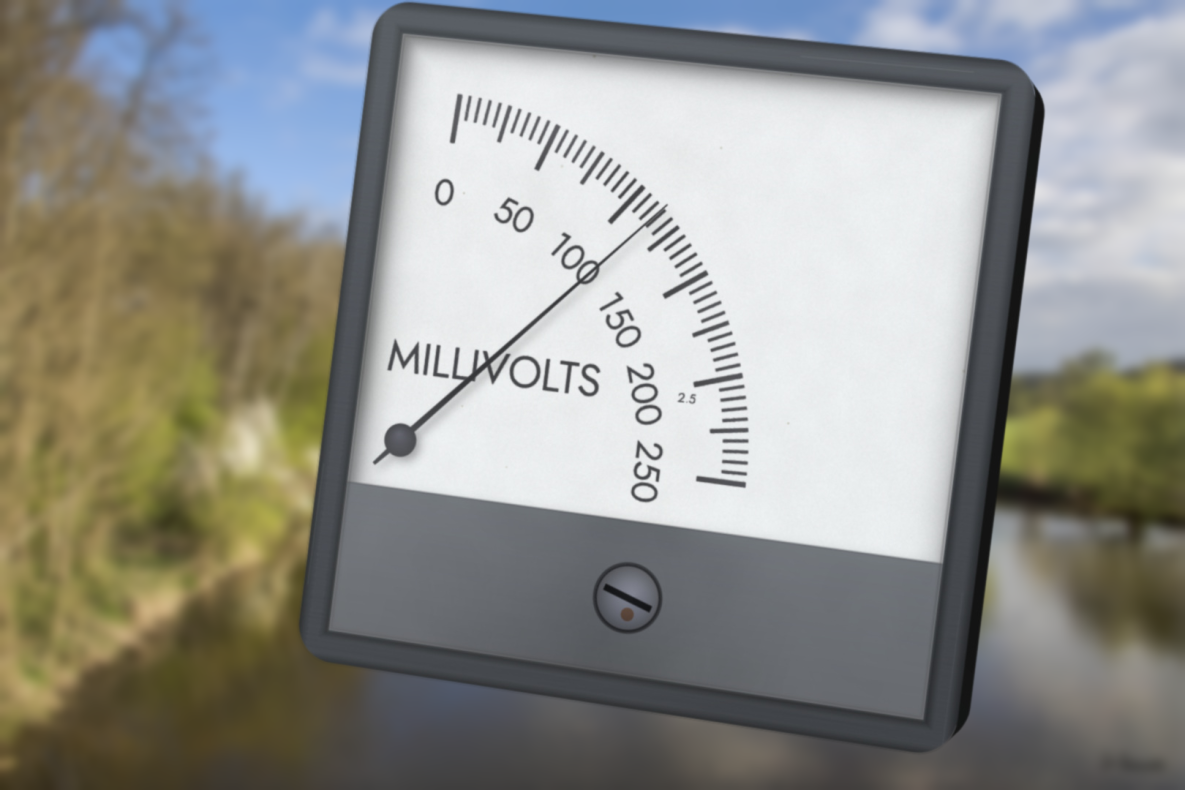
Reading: 115; mV
